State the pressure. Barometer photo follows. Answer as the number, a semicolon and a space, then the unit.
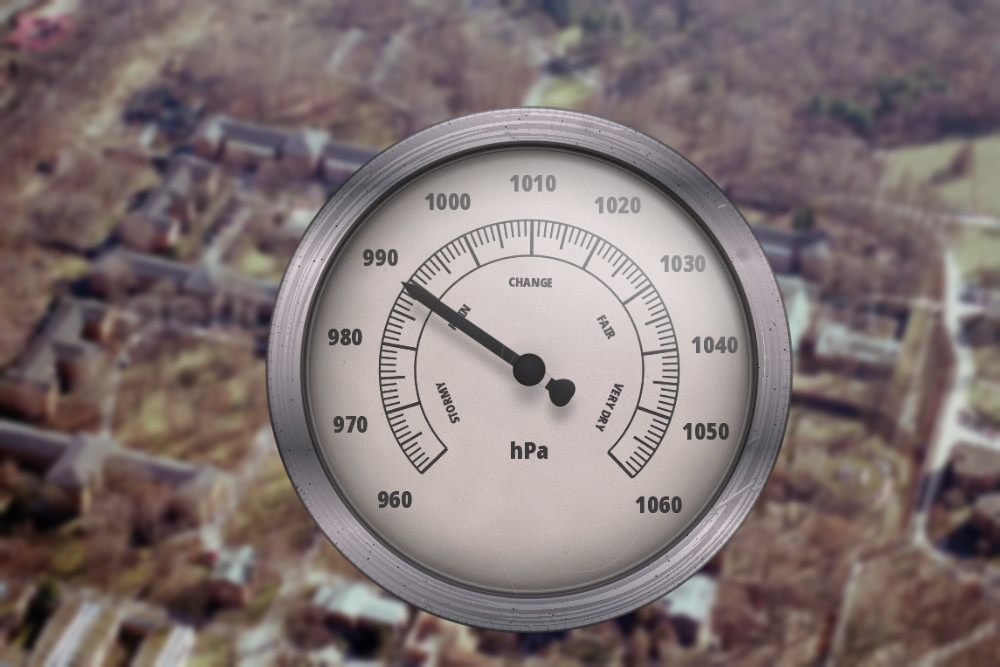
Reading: 989; hPa
